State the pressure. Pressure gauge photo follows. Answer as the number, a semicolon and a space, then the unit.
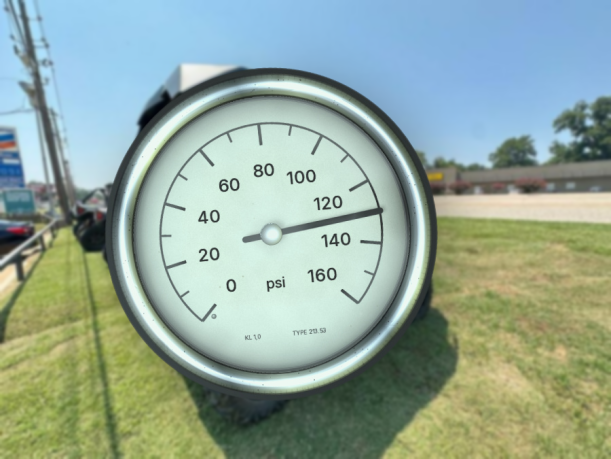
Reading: 130; psi
